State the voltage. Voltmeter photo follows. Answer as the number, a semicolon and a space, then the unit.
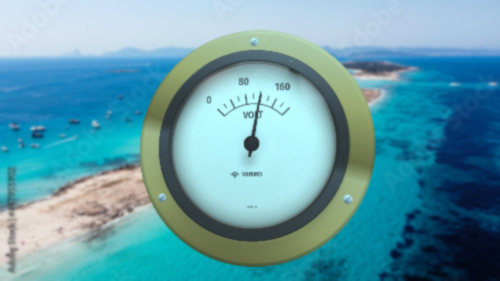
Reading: 120; V
